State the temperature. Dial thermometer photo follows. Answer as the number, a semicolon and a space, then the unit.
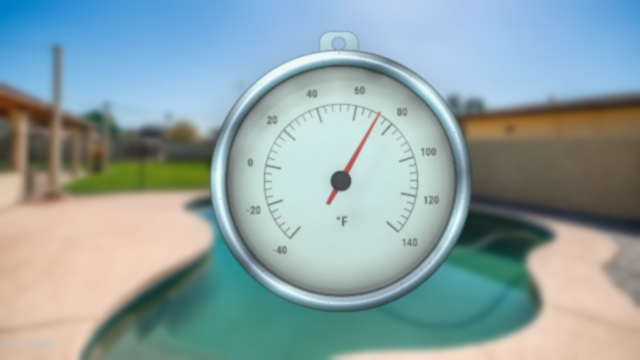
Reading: 72; °F
